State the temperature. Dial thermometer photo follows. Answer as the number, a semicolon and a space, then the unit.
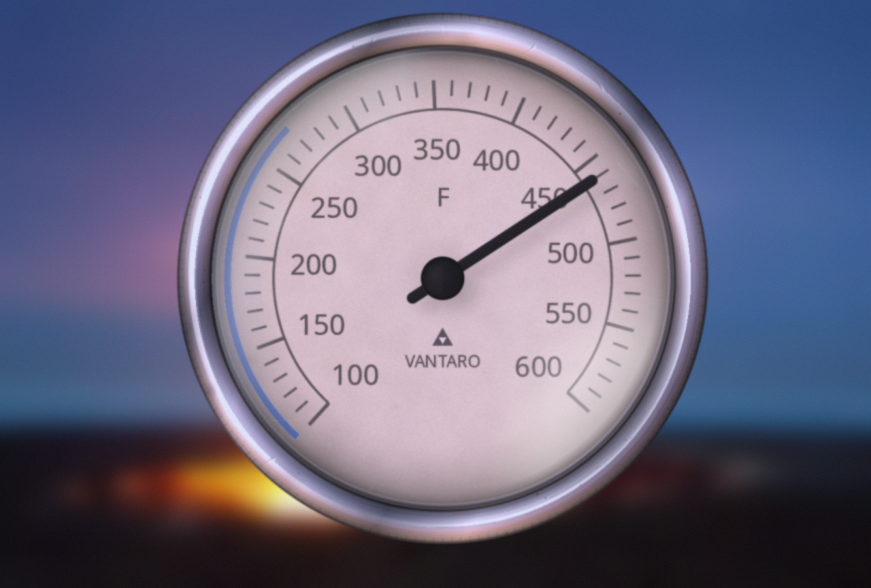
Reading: 460; °F
